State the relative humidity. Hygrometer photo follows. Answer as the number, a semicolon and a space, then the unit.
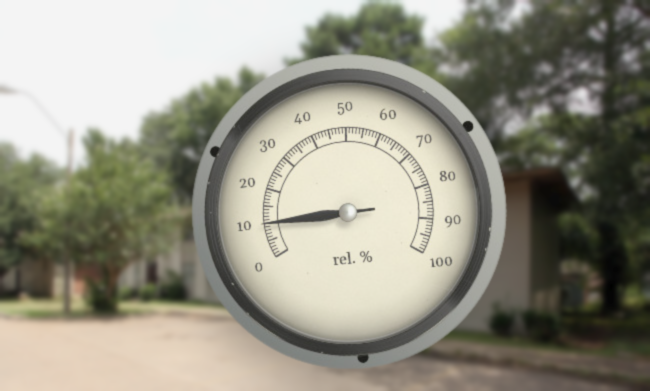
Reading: 10; %
